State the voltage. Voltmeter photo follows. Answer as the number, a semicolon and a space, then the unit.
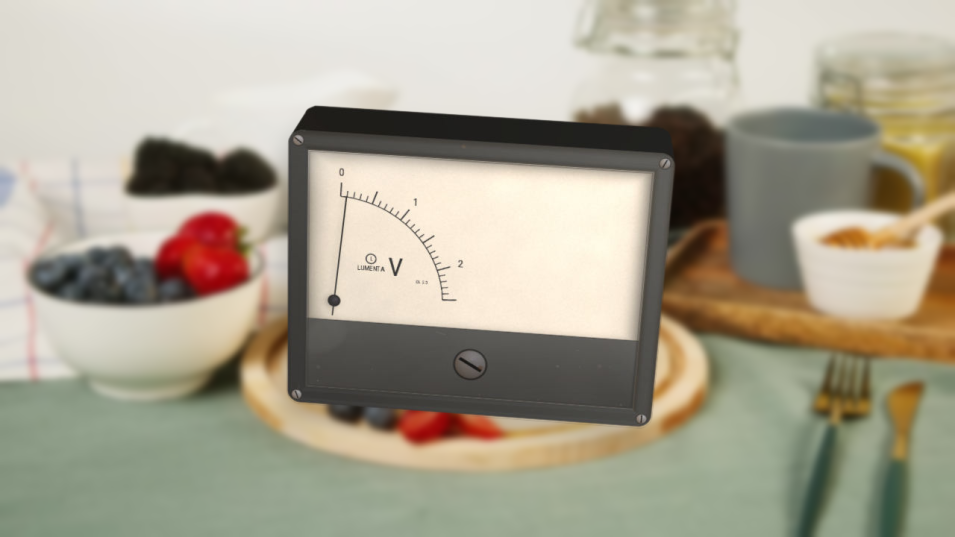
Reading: 0.1; V
